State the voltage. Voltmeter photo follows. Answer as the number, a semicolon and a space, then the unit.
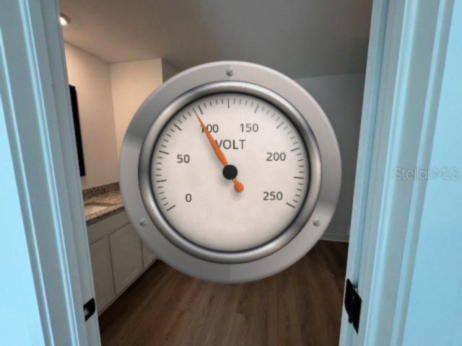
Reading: 95; V
